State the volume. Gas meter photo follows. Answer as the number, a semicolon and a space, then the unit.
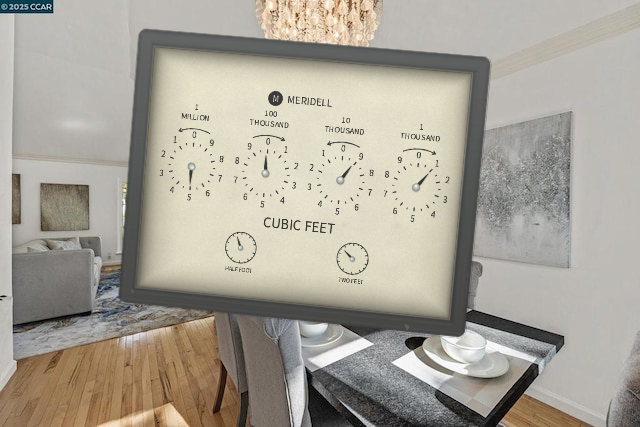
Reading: 499100; ft³
